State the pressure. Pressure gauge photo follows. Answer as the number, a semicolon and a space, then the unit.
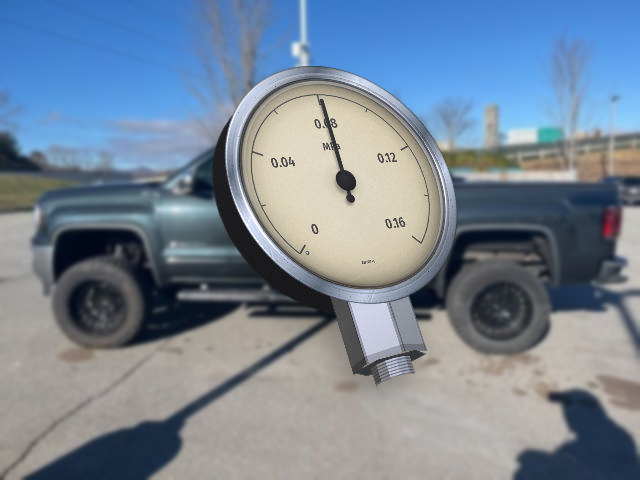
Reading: 0.08; MPa
